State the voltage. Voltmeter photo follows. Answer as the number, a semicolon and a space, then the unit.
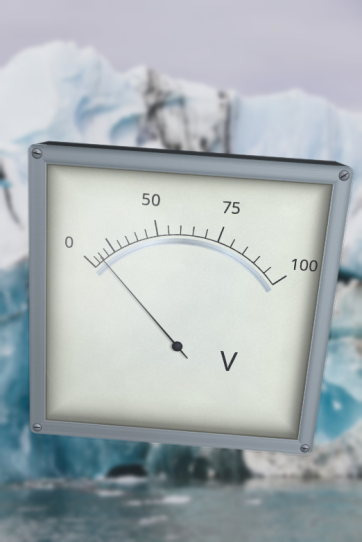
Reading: 15; V
